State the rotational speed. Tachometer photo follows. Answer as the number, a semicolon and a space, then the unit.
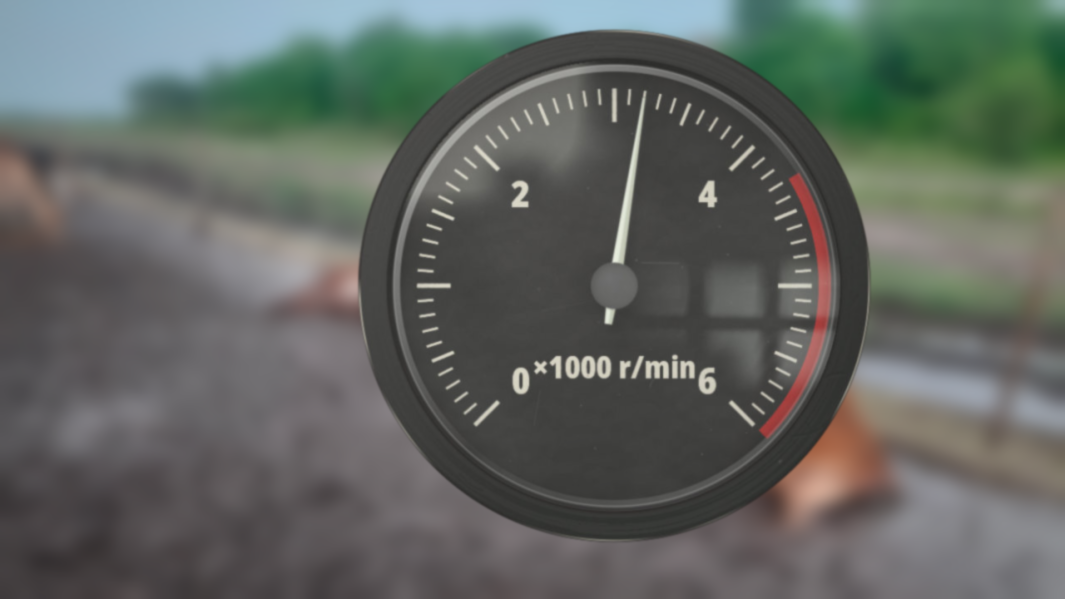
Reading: 3200; rpm
